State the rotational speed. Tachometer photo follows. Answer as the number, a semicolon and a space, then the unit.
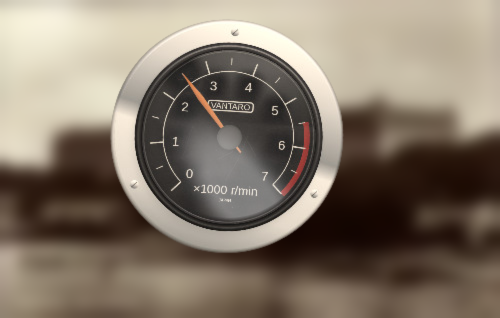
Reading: 2500; rpm
